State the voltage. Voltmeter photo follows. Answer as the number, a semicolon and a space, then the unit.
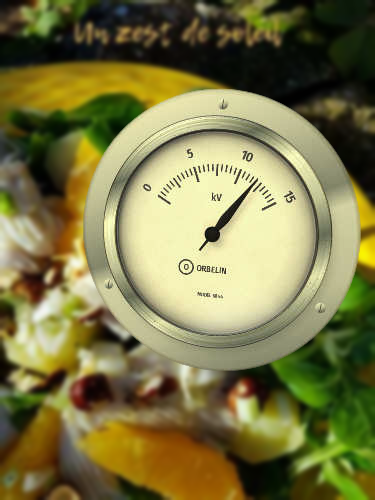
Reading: 12; kV
